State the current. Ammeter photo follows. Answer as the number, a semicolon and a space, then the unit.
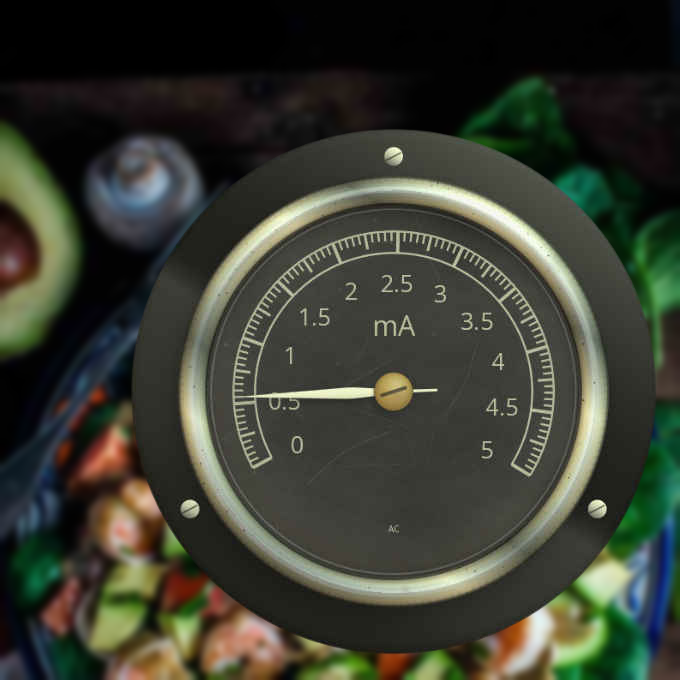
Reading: 0.55; mA
